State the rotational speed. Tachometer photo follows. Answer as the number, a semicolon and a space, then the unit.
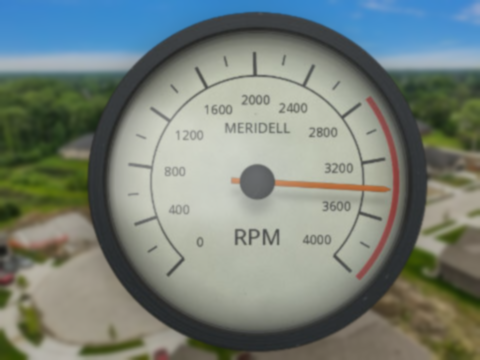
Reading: 3400; rpm
